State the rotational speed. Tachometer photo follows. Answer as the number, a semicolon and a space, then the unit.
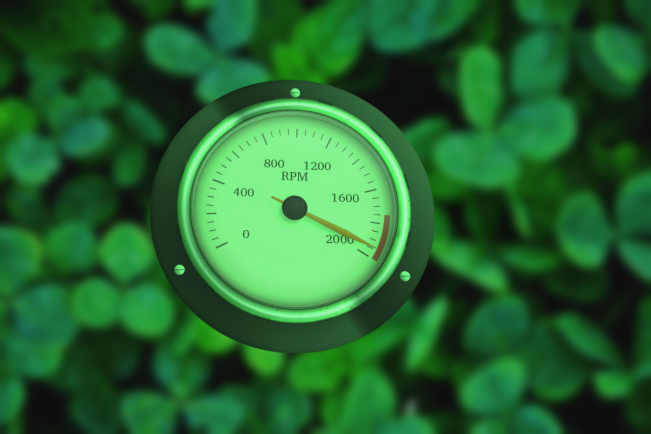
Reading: 1950; rpm
